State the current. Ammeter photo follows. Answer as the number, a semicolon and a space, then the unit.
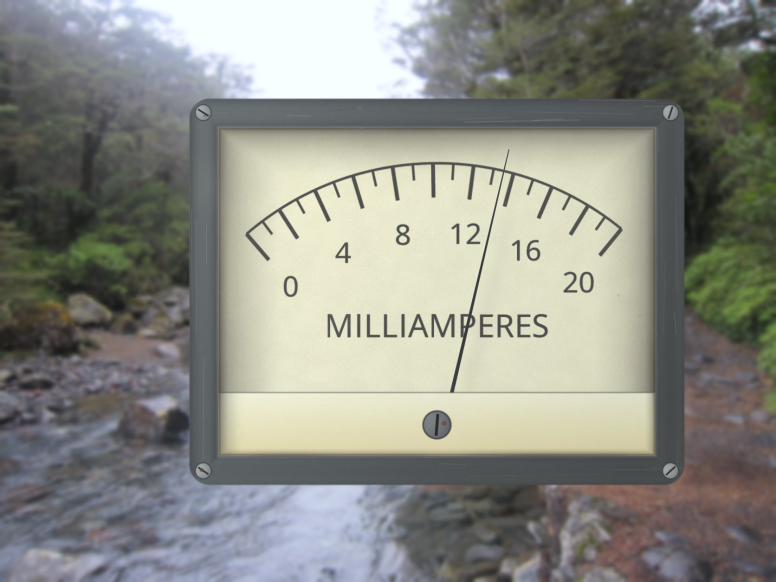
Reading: 13.5; mA
